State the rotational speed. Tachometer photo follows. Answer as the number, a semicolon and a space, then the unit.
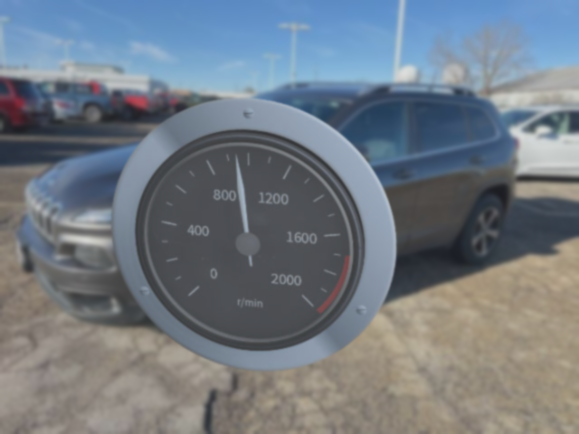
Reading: 950; rpm
